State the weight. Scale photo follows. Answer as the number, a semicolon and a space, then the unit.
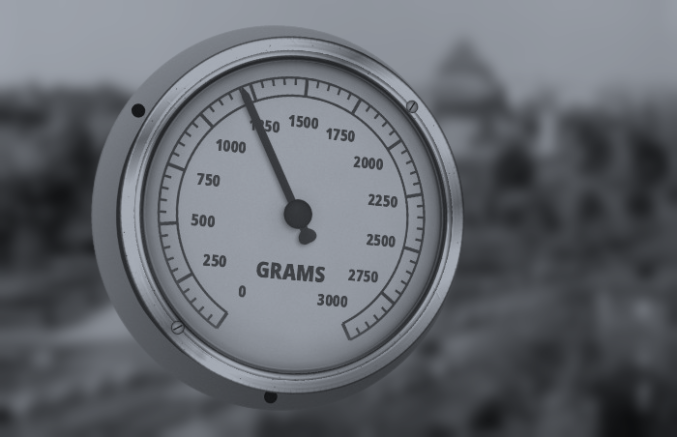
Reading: 1200; g
